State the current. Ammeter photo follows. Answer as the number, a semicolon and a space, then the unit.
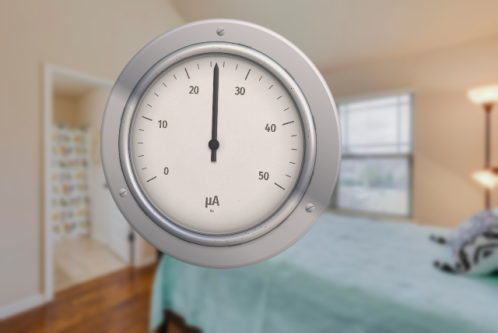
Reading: 25; µA
